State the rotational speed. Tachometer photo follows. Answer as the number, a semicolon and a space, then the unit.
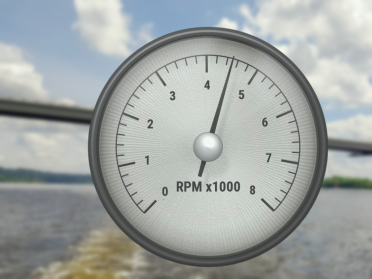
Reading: 4500; rpm
